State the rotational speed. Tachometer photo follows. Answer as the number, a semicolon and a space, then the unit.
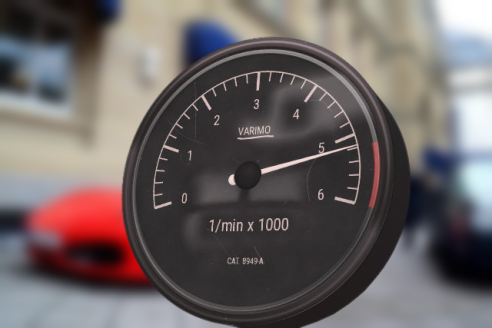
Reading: 5200; rpm
